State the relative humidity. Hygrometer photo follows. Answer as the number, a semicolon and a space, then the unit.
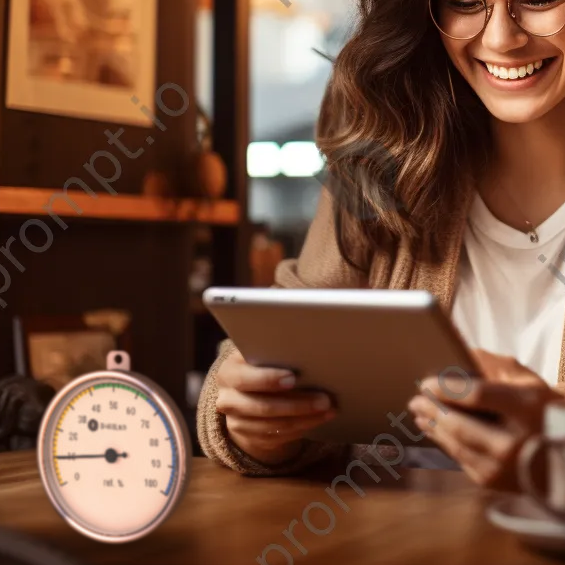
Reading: 10; %
